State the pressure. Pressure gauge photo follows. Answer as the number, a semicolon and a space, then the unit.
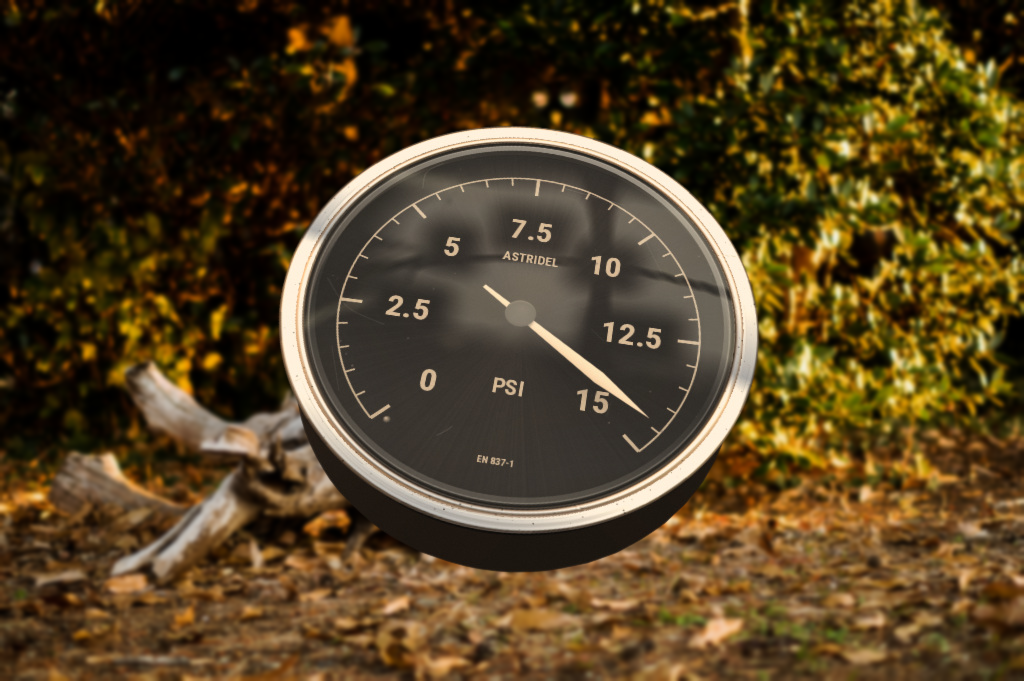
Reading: 14.5; psi
